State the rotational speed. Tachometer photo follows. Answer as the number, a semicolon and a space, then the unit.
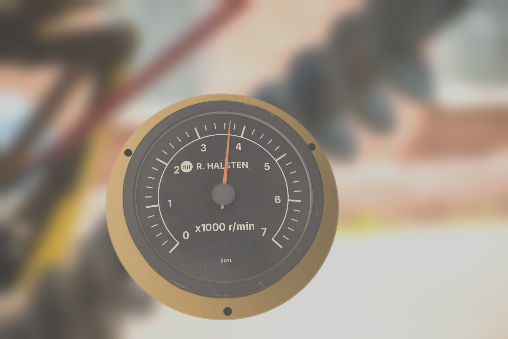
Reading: 3700; rpm
